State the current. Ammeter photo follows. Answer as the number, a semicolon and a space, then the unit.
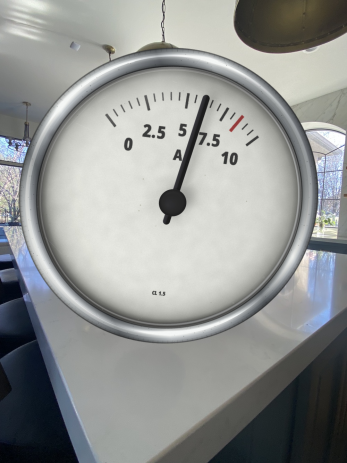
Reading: 6; A
